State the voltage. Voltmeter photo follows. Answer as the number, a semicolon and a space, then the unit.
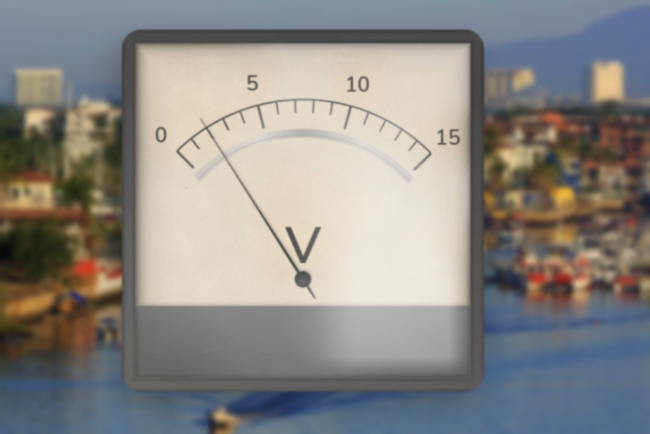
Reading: 2; V
